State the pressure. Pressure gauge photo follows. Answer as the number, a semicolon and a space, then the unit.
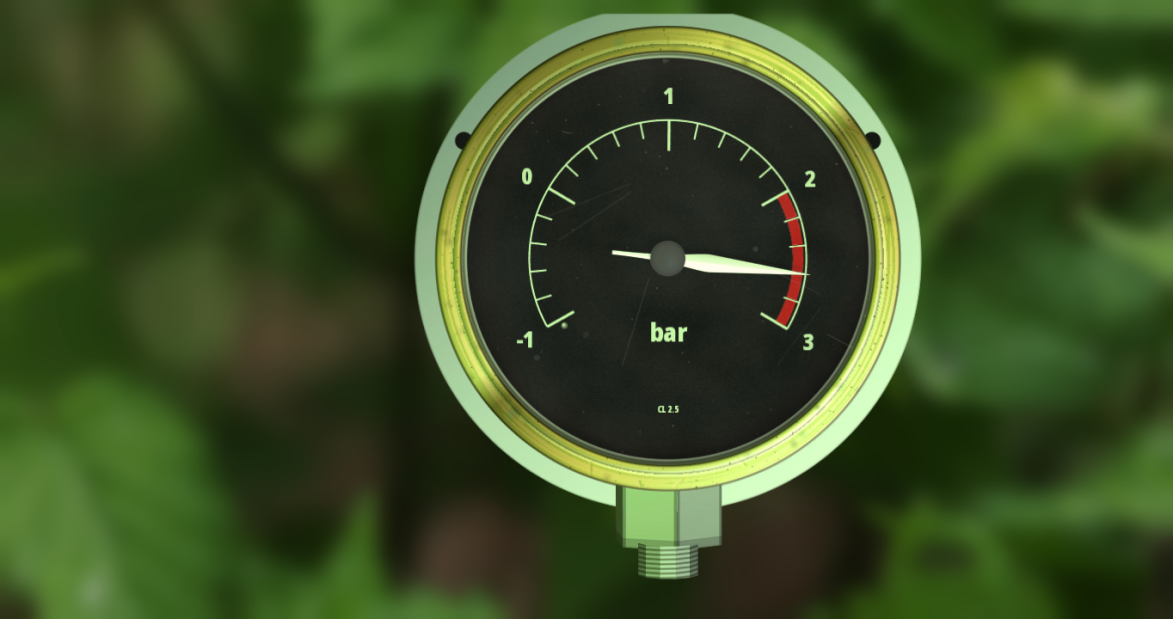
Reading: 2.6; bar
